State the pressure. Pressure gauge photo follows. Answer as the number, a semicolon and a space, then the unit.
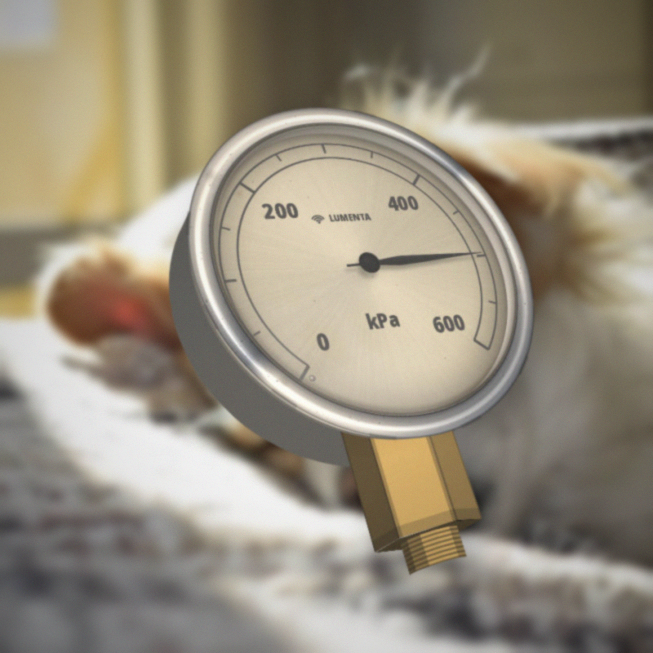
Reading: 500; kPa
